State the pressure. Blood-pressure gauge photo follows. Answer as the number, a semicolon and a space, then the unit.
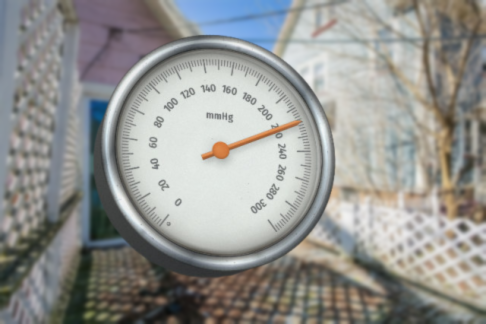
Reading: 220; mmHg
